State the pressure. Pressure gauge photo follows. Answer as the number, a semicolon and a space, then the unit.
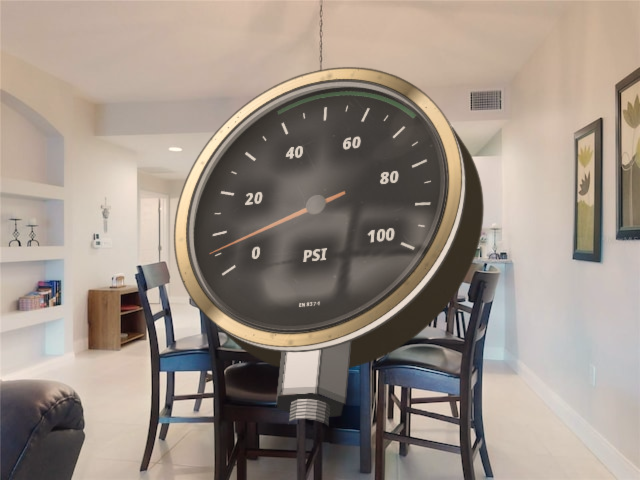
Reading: 5; psi
